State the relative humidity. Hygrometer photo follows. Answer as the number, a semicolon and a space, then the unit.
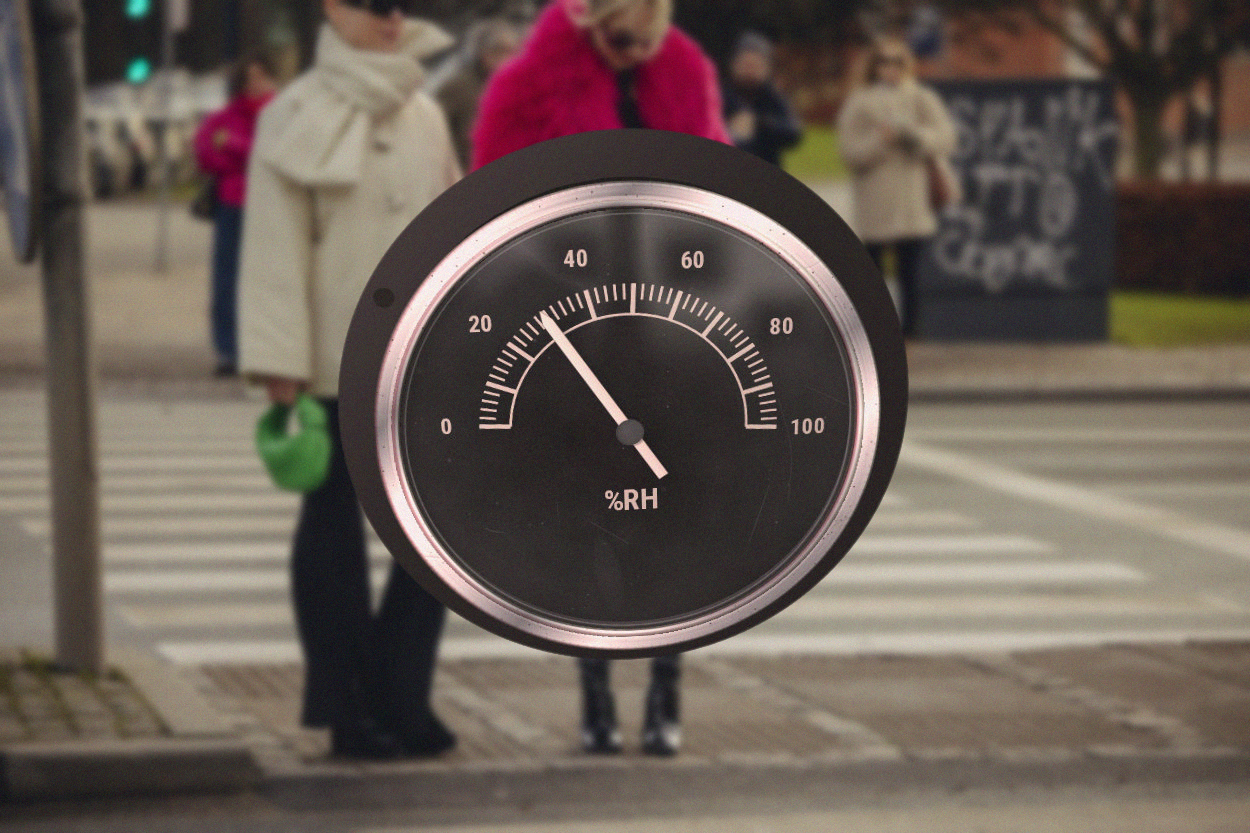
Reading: 30; %
